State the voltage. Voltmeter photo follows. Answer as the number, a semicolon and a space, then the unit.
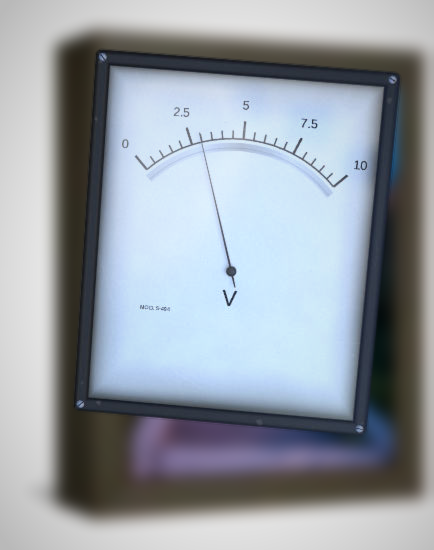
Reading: 3; V
